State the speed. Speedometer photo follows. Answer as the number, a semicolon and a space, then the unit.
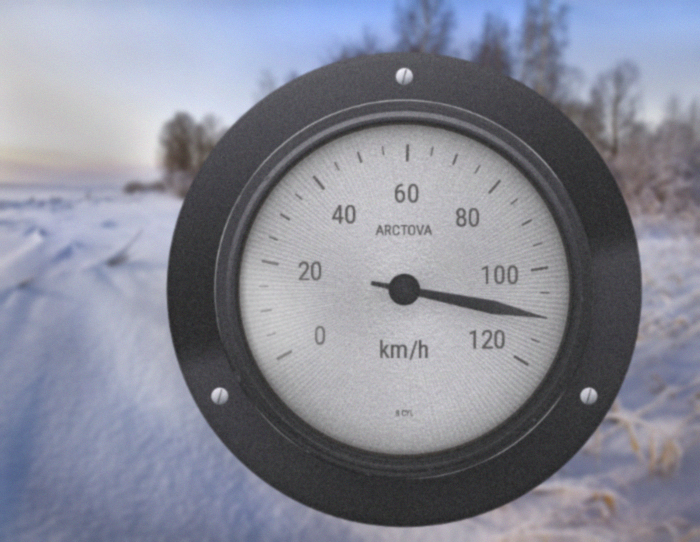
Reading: 110; km/h
